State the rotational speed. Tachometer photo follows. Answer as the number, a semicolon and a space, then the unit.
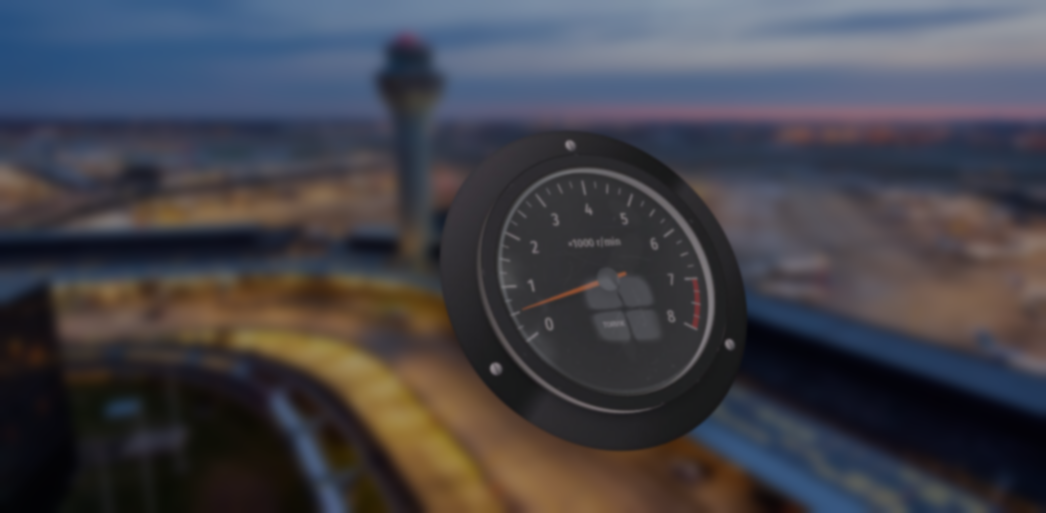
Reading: 500; rpm
